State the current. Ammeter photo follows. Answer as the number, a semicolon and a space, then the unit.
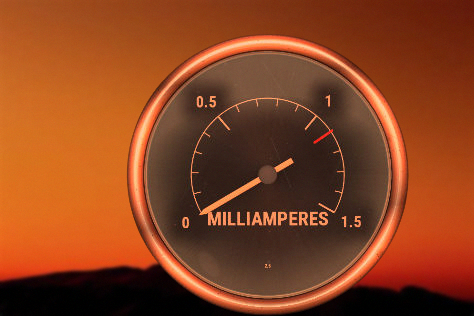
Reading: 0; mA
